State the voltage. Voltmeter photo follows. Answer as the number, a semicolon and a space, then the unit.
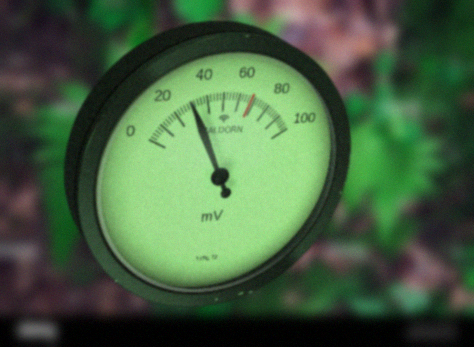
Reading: 30; mV
